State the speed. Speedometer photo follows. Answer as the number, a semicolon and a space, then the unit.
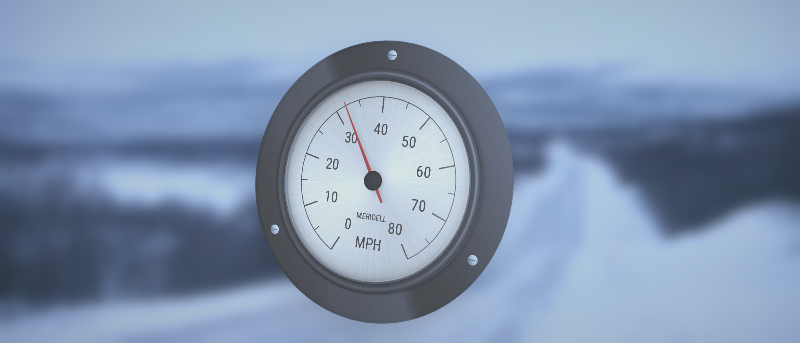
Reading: 32.5; mph
